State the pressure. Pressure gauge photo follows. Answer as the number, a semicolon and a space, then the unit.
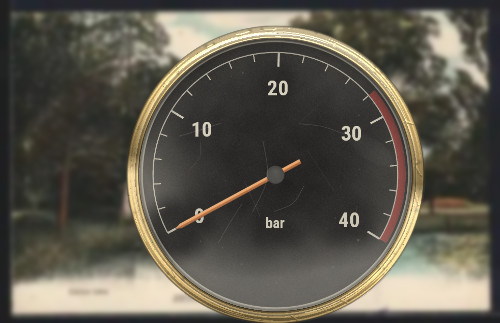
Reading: 0; bar
